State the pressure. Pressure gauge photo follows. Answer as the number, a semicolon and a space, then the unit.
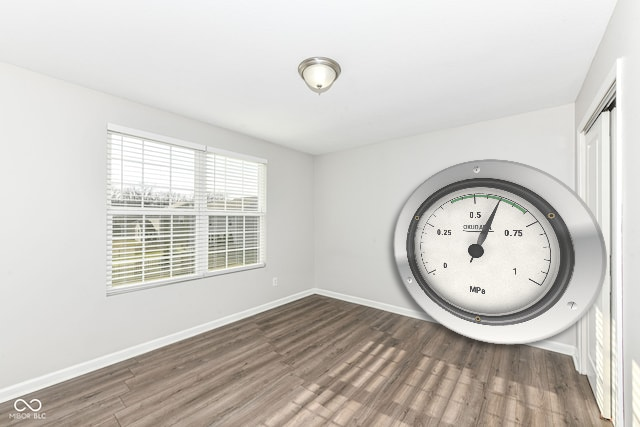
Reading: 0.6; MPa
